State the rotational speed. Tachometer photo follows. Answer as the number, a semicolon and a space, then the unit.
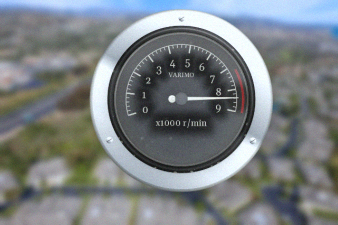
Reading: 8400; rpm
